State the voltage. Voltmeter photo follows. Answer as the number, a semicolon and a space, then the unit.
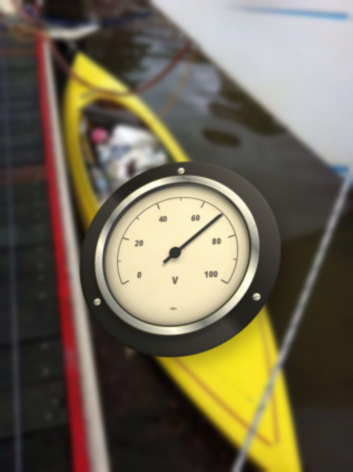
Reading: 70; V
